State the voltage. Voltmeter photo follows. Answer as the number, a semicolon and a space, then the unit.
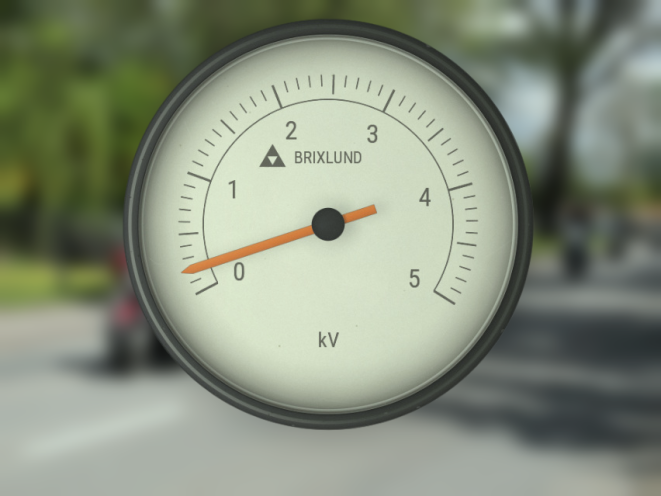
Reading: 0.2; kV
